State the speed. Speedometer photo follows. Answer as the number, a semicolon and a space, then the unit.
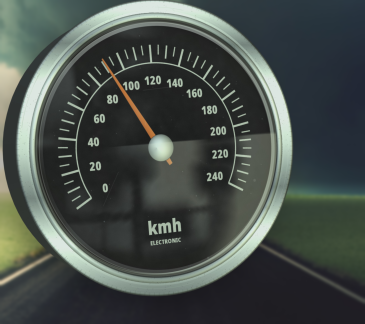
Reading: 90; km/h
